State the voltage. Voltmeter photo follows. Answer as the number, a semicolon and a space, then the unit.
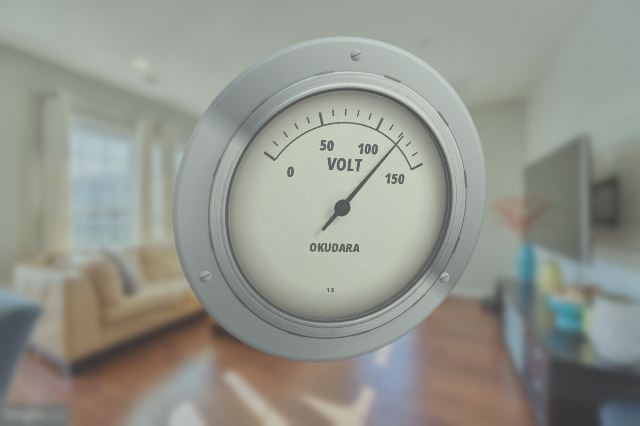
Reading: 120; V
